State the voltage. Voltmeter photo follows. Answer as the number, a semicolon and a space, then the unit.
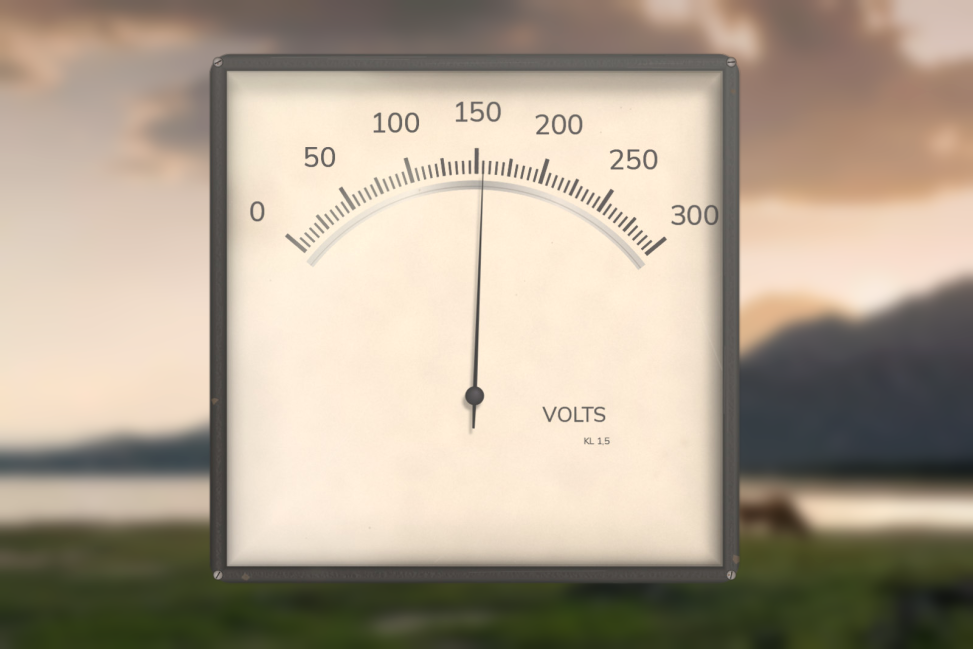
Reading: 155; V
